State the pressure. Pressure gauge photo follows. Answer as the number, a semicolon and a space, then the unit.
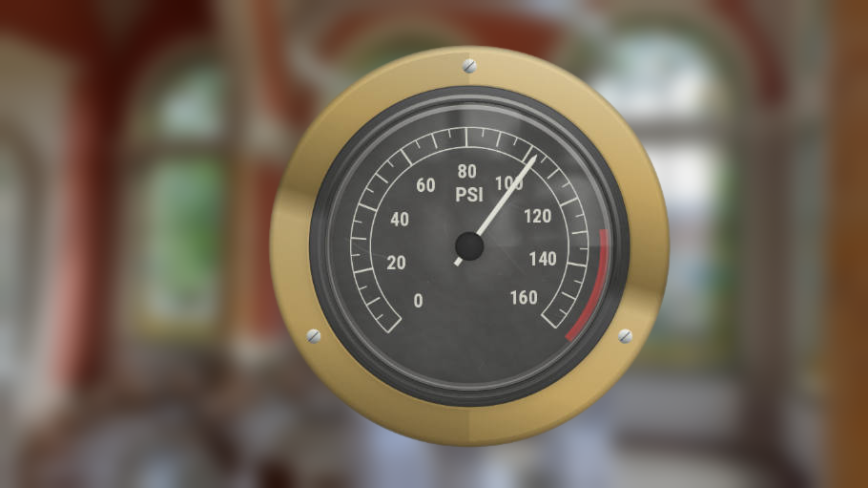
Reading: 102.5; psi
